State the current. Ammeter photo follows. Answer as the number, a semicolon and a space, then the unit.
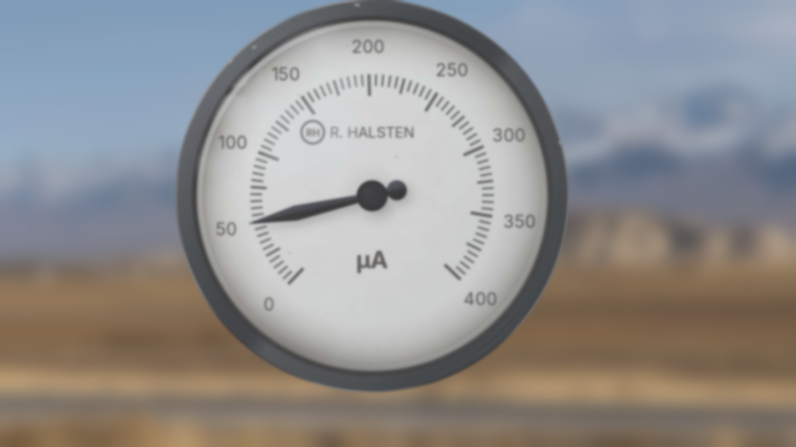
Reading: 50; µA
